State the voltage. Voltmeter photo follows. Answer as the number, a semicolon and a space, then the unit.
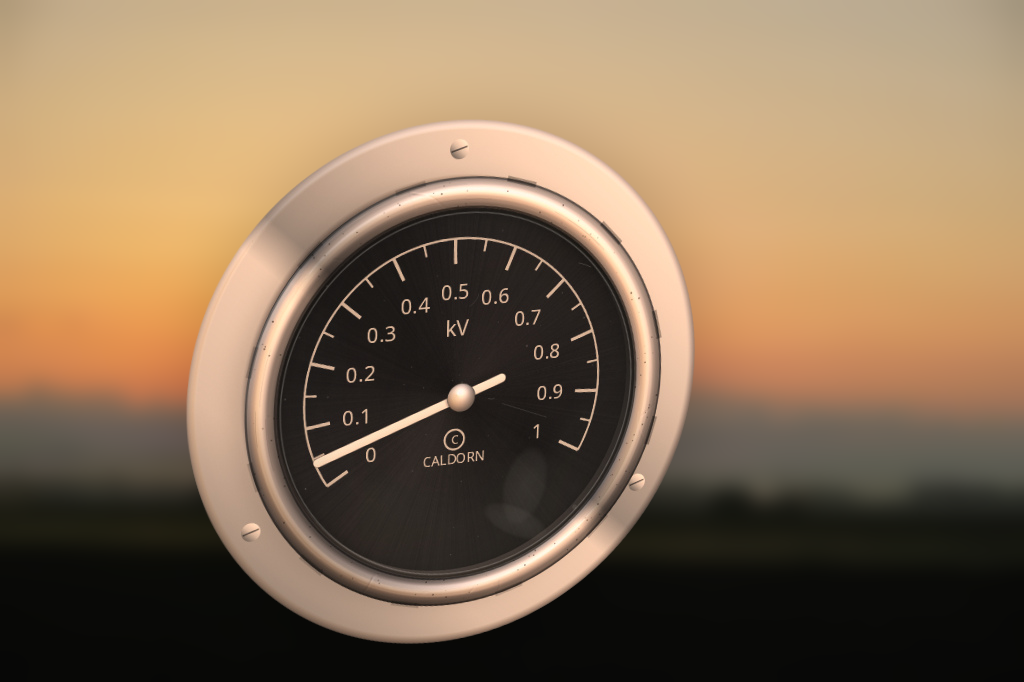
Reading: 0.05; kV
